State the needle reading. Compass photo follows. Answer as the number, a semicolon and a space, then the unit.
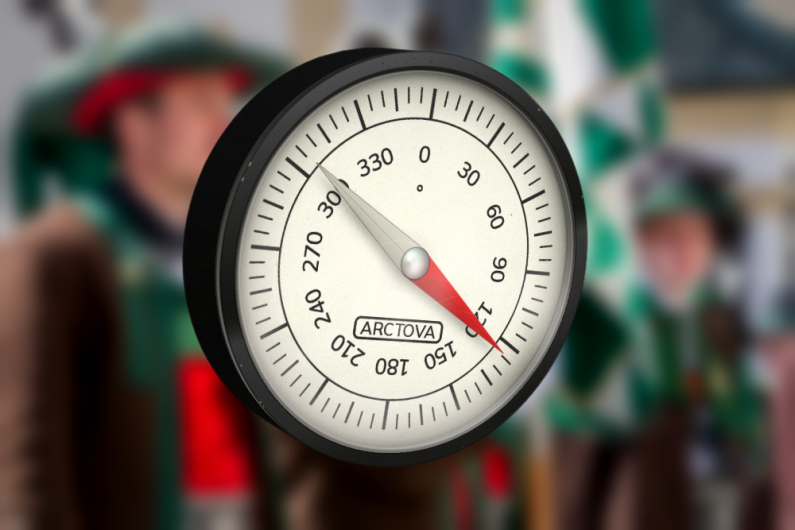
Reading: 125; °
